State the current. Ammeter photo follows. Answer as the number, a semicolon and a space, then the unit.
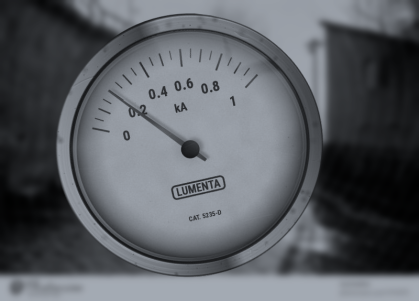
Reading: 0.2; kA
